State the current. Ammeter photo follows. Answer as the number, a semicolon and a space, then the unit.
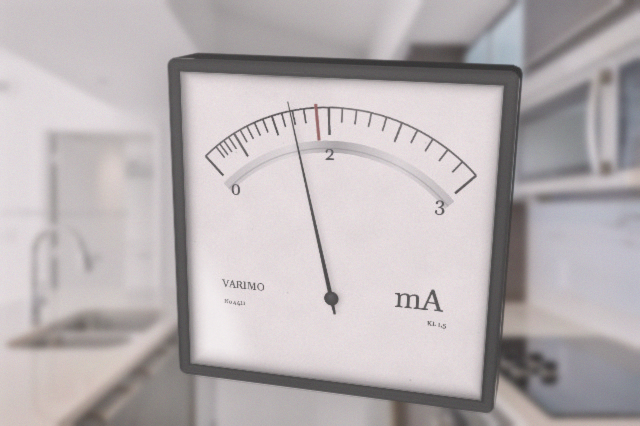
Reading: 1.7; mA
